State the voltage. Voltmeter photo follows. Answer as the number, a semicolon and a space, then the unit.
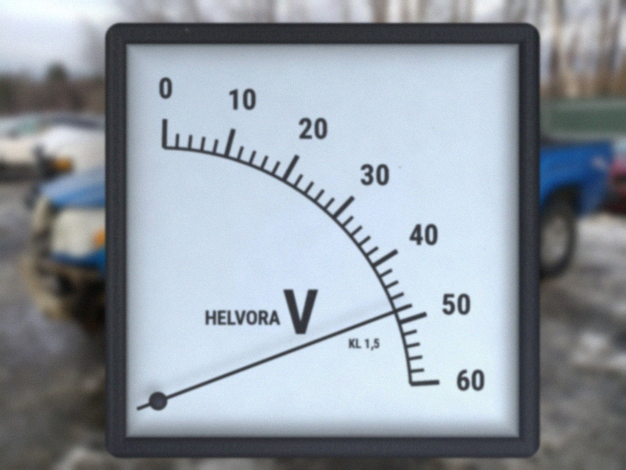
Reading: 48; V
